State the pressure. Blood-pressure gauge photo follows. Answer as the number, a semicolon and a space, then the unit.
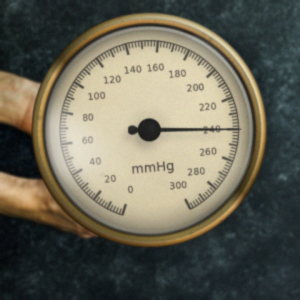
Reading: 240; mmHg
